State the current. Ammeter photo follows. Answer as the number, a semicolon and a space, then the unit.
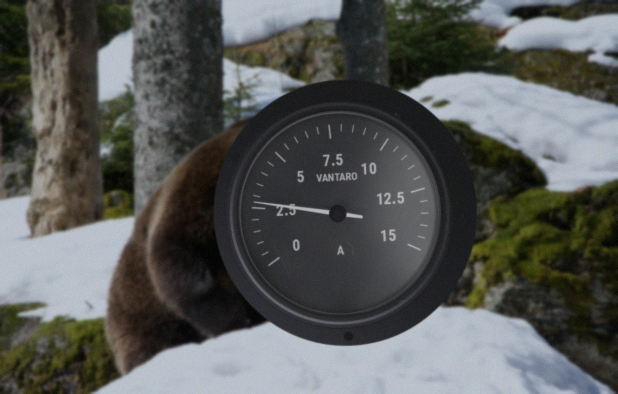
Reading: 2.75; A
